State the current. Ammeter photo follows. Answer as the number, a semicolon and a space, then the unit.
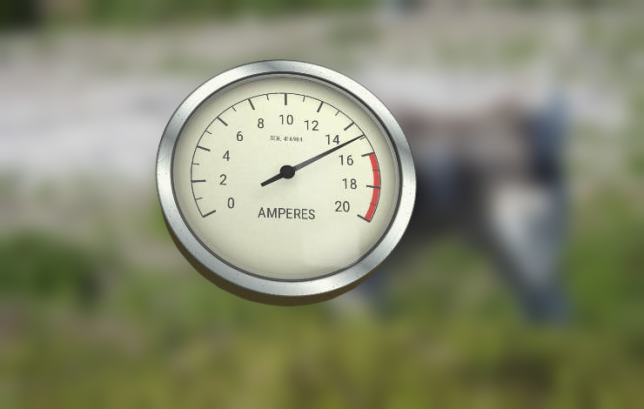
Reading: 15; A
